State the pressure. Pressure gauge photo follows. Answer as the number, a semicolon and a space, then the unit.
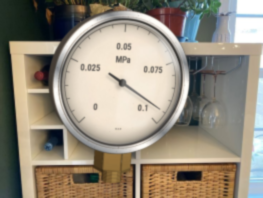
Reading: 0.095; MPa
